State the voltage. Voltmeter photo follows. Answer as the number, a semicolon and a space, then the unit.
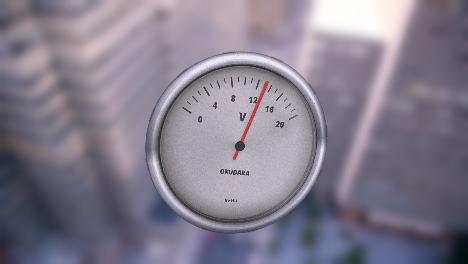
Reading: 13; V
